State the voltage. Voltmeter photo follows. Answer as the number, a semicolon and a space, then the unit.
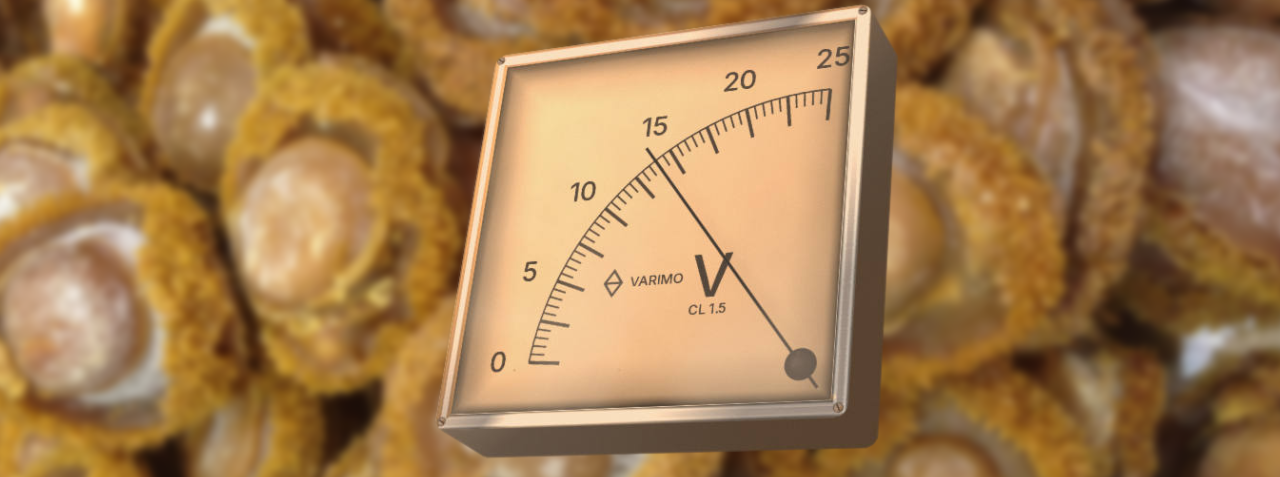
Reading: 14; V
